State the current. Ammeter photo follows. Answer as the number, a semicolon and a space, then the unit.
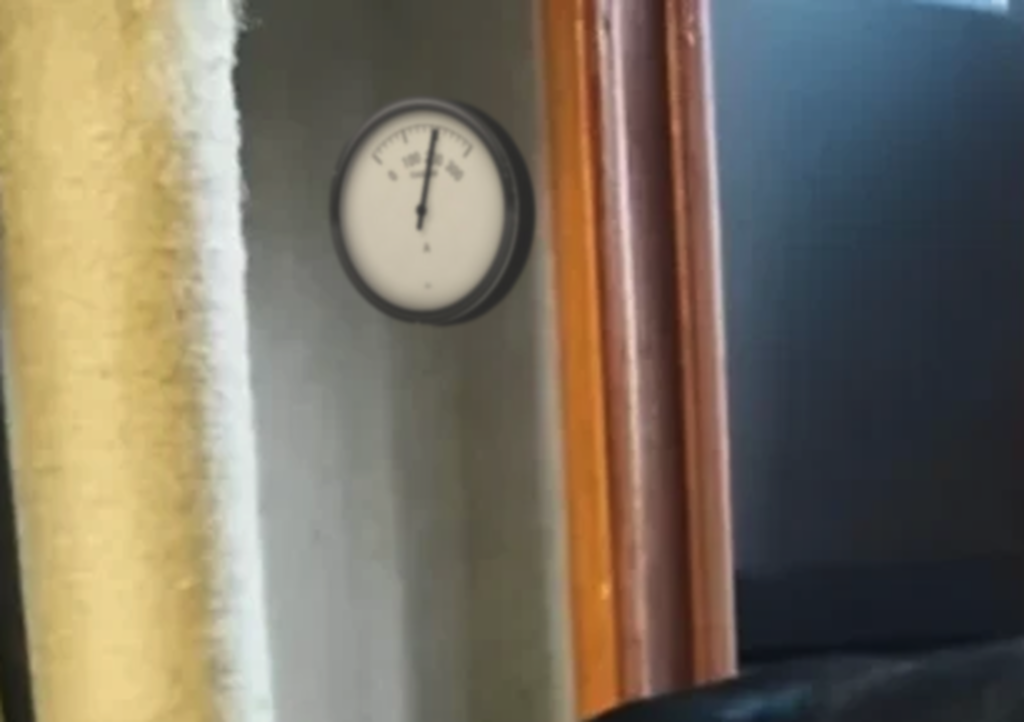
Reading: 200; A
